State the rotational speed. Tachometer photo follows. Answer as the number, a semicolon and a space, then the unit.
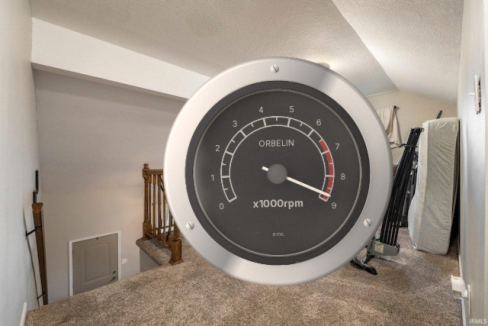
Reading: 8750; rpm
